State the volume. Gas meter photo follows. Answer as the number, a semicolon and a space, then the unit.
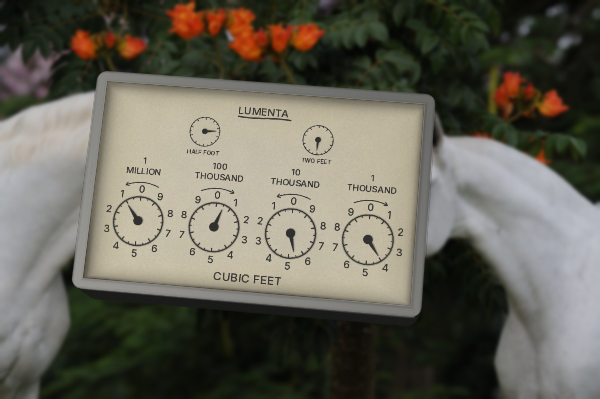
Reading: 105400; ft³
